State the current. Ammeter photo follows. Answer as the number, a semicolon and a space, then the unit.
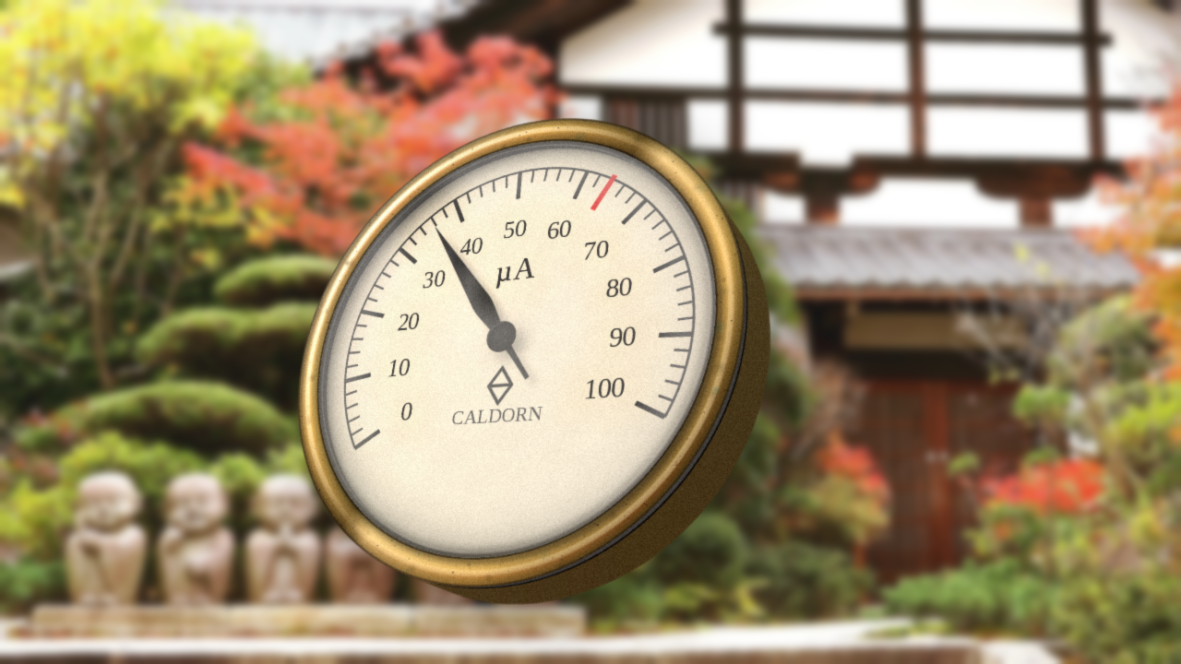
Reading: 36; µA
